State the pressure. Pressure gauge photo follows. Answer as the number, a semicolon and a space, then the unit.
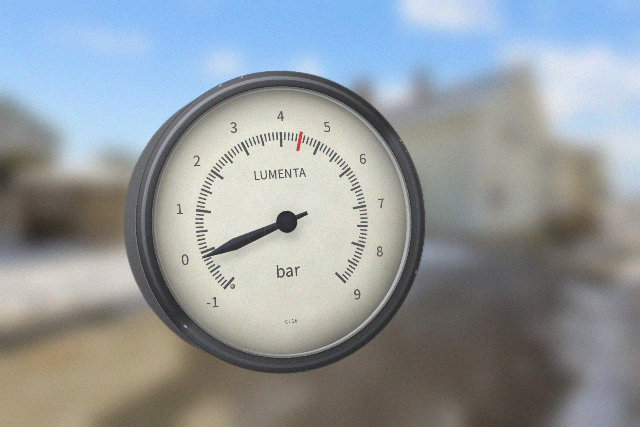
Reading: -0.1; bar
